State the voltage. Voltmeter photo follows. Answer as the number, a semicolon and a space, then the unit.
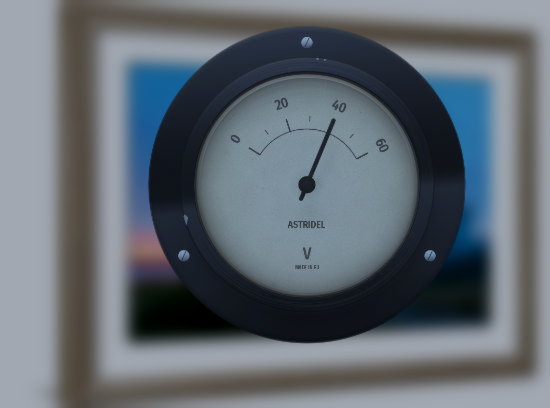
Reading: 40; V
